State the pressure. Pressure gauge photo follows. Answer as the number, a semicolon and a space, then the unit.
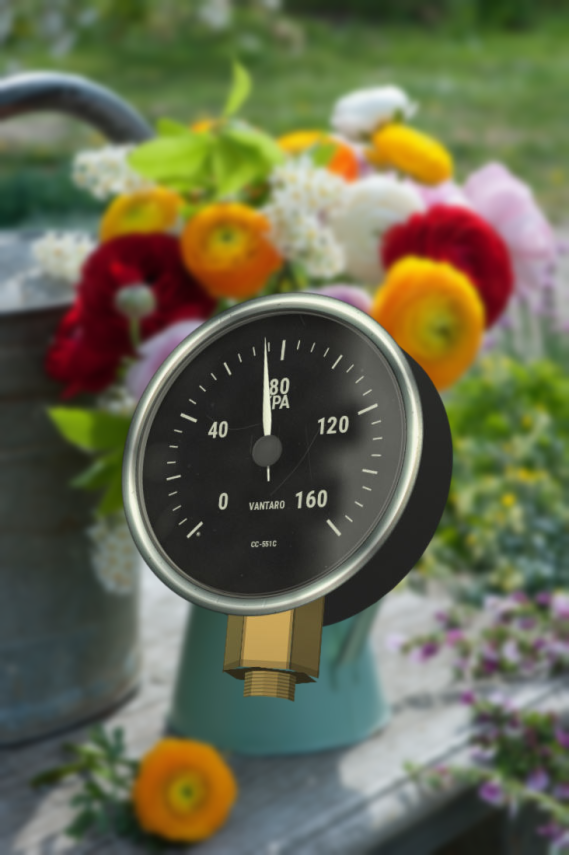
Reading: 75; kPa
